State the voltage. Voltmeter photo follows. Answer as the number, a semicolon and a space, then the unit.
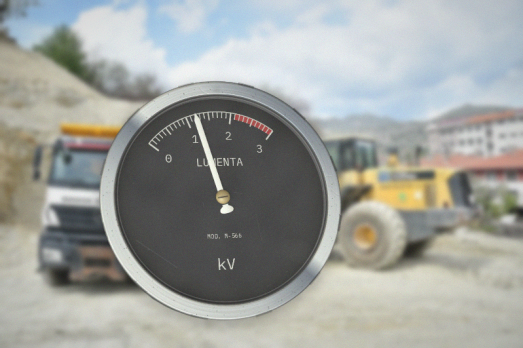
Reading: 1.2; kV
